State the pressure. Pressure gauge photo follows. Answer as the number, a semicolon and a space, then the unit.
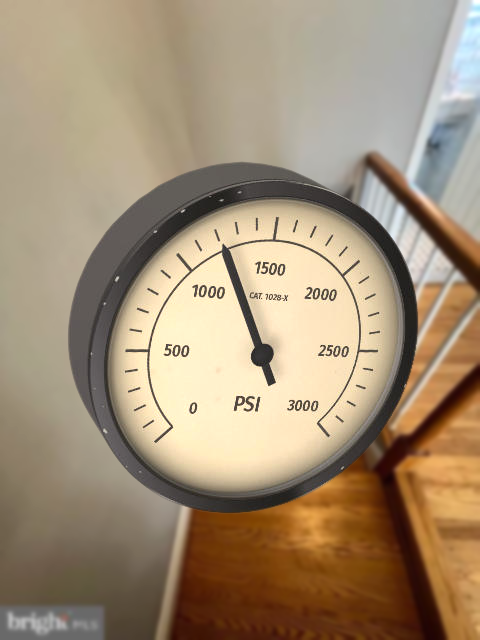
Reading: 1200; psi
